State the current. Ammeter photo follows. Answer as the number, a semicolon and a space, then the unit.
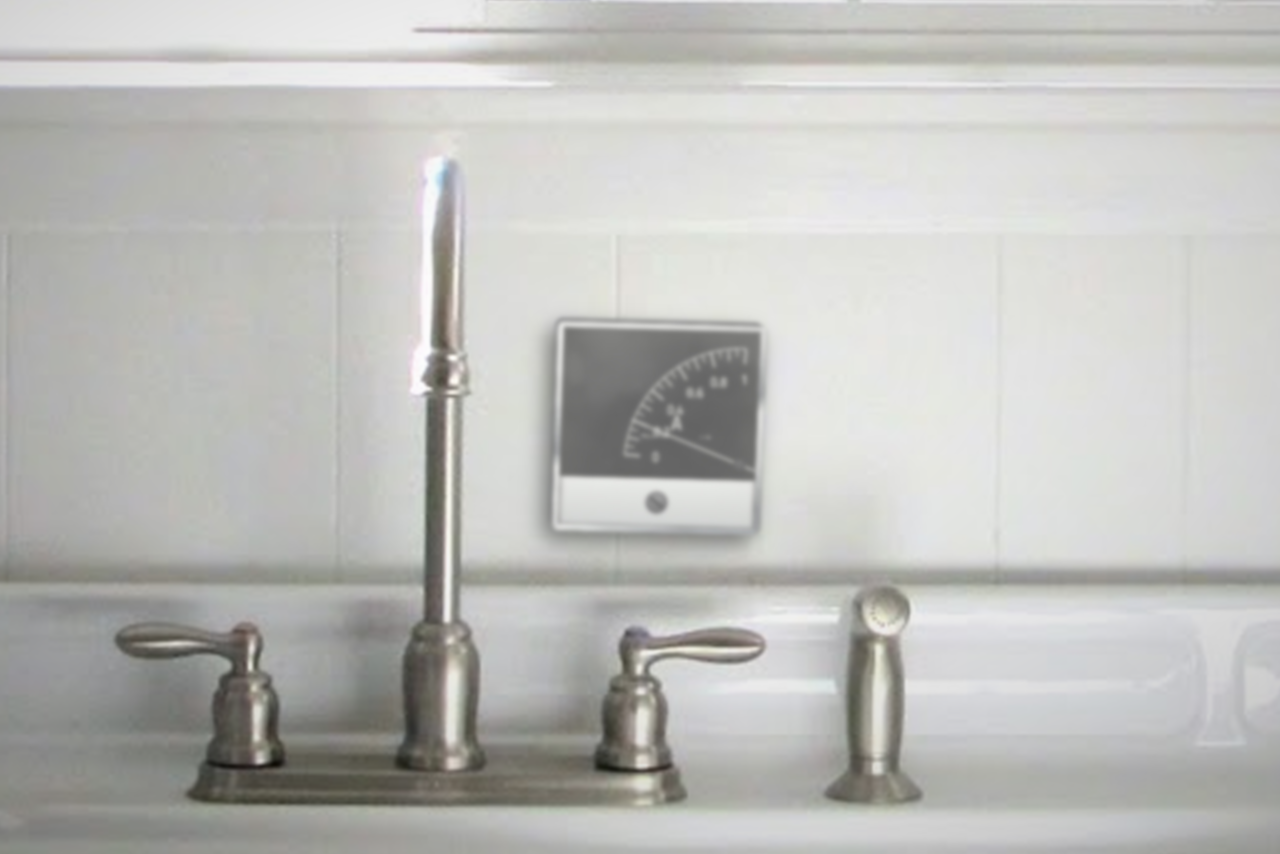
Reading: 0.2; A
